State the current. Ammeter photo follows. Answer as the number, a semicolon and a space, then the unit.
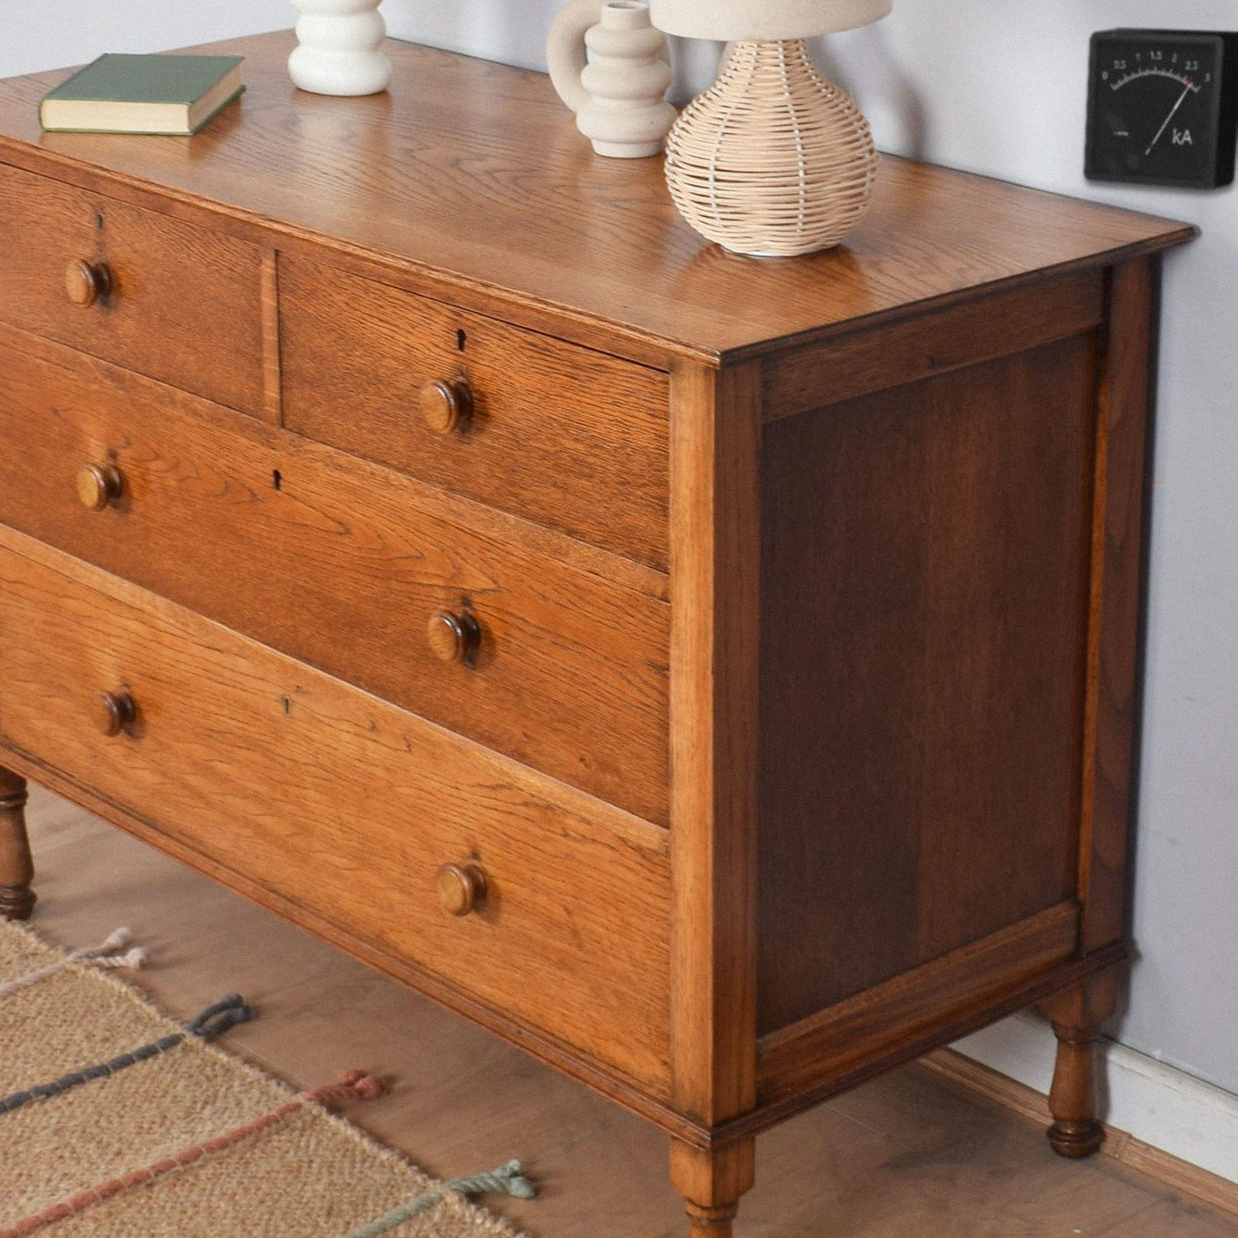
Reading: 2.75; kA
